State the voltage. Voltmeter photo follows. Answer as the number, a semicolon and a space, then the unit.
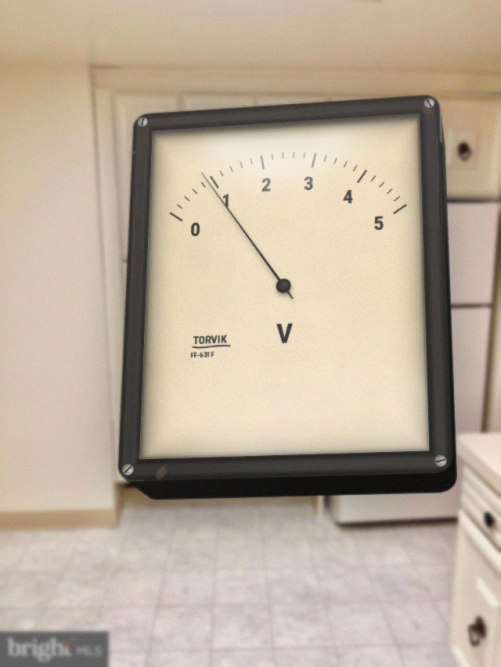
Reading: 0.9; V
